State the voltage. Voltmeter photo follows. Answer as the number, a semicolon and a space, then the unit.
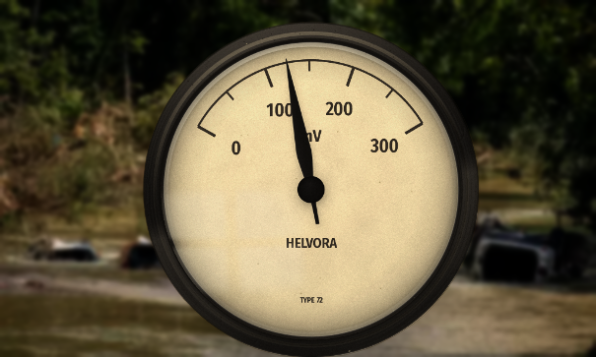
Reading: 125; mV
